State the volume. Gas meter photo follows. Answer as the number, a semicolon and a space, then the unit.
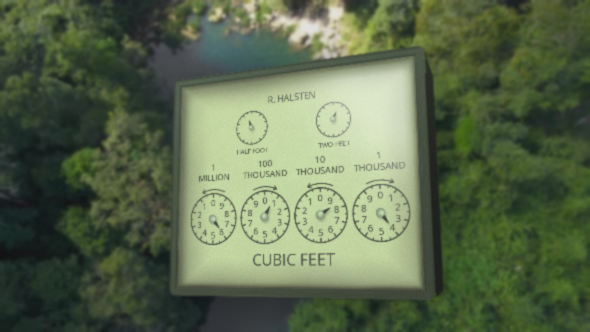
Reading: 608400; ft³
